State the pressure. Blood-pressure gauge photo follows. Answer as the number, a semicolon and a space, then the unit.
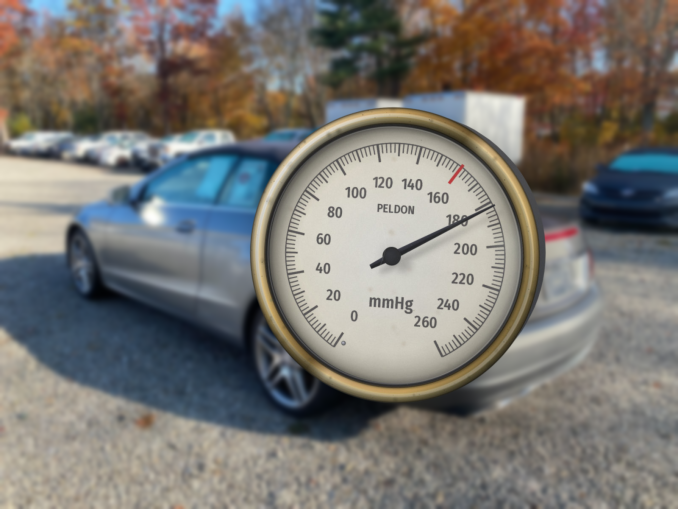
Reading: 182; mmHg
